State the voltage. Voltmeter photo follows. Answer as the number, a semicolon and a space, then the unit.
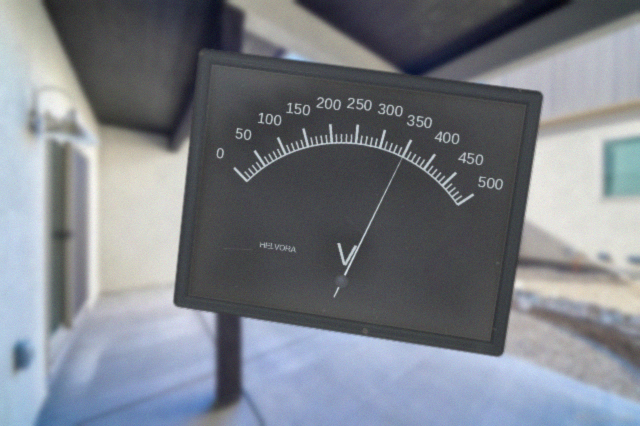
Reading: 350; V
